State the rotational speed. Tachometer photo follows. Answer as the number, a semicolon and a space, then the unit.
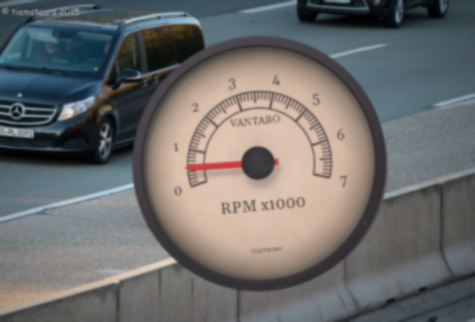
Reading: 500; rpm
